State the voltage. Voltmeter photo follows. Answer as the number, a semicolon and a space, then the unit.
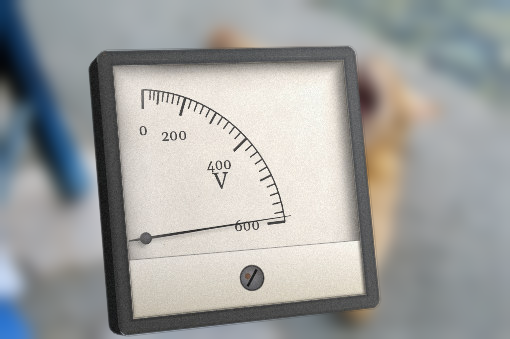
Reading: 590; V
